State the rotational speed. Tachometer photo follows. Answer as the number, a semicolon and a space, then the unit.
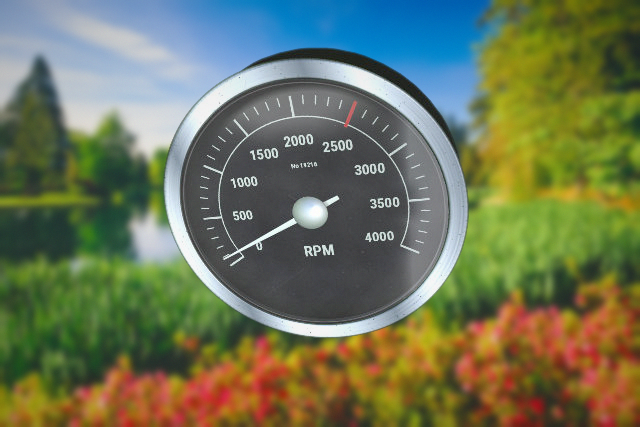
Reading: 100; rpm
